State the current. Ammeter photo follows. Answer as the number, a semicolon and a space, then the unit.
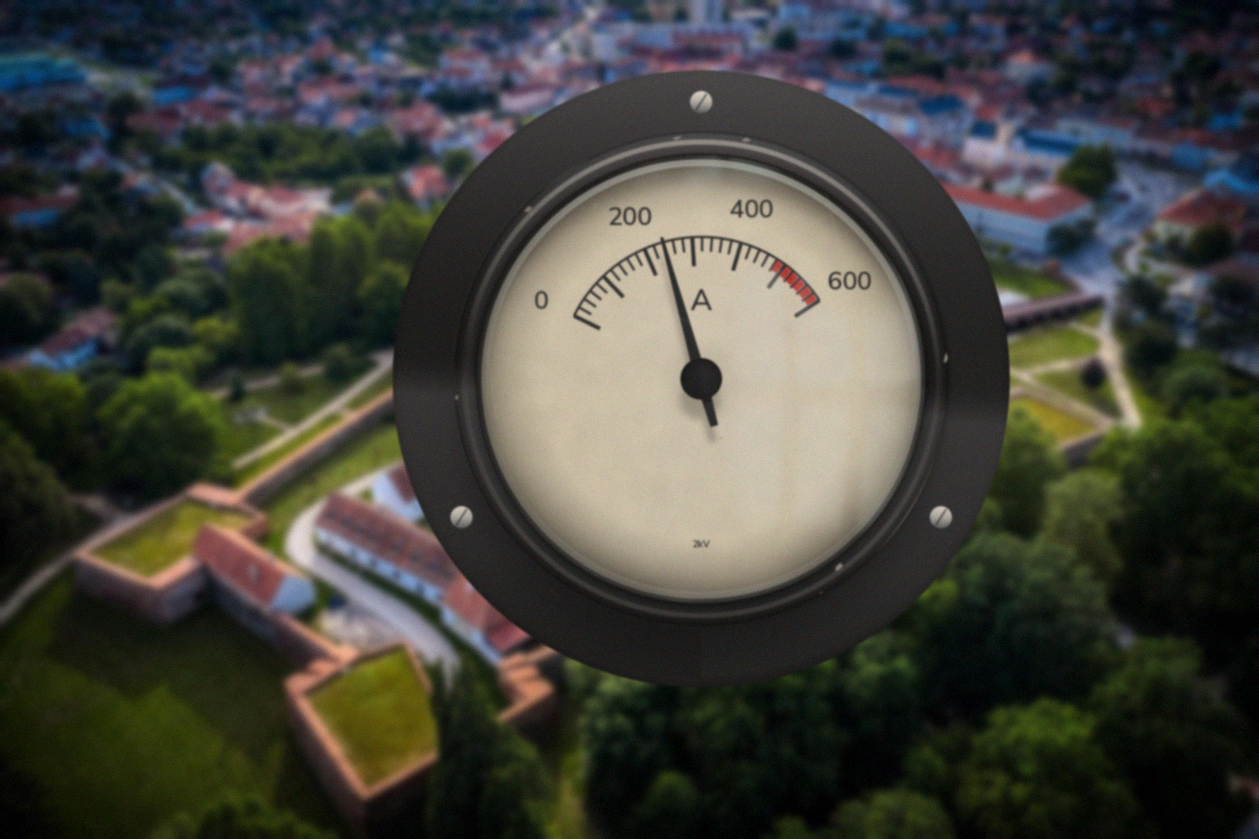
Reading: 240; A
